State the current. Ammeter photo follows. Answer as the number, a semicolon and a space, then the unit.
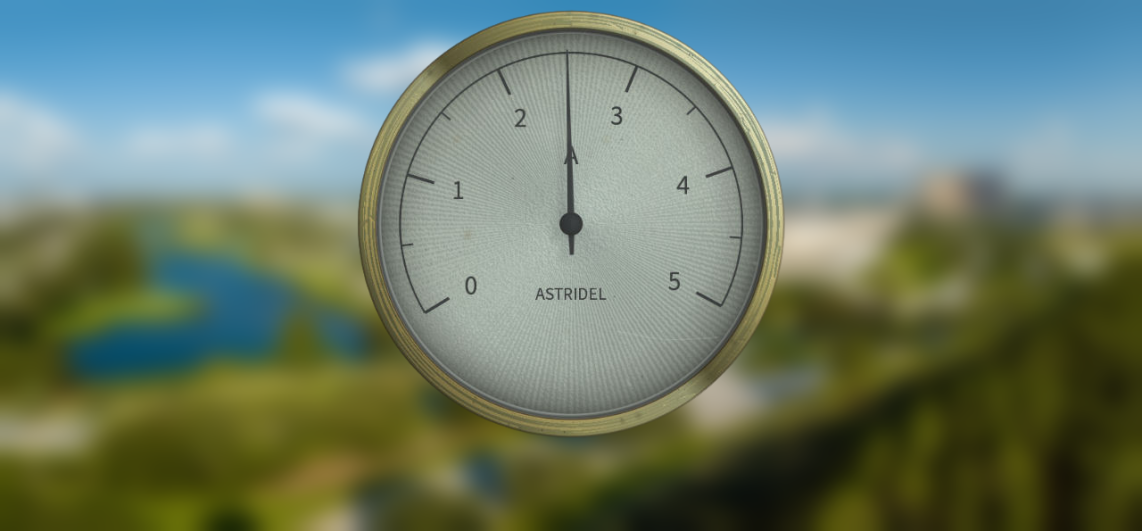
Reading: 2.5; A
